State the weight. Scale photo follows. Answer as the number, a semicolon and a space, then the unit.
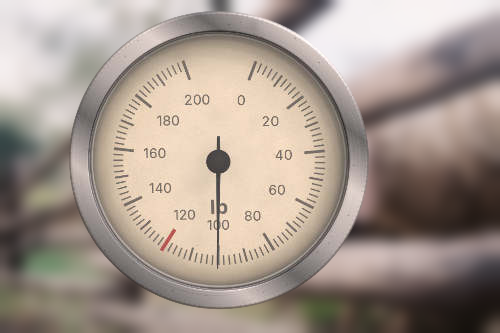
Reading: 100; lb
